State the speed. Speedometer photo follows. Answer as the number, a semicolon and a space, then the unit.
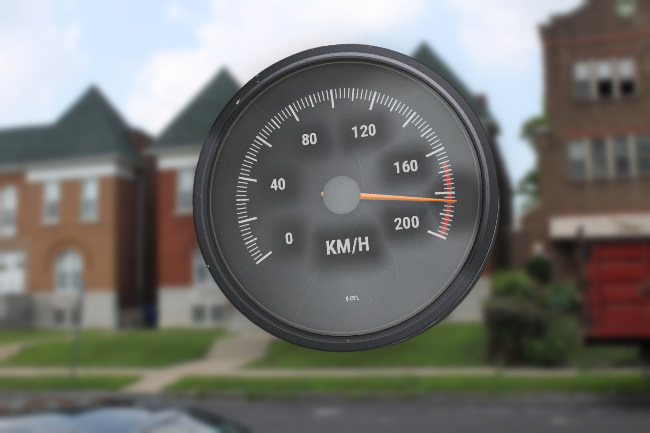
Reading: 184; km/h
